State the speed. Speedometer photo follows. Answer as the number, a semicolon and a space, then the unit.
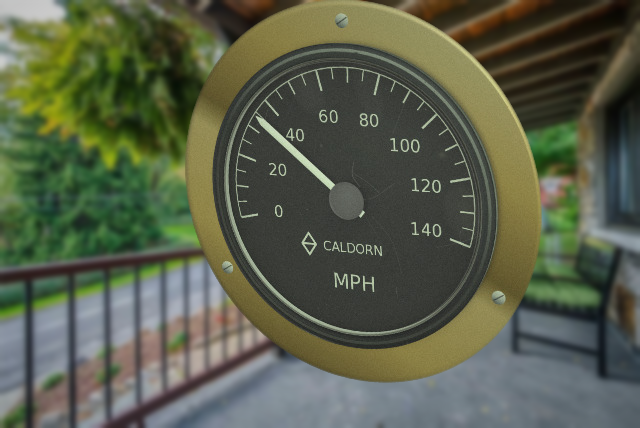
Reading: 35; mph
